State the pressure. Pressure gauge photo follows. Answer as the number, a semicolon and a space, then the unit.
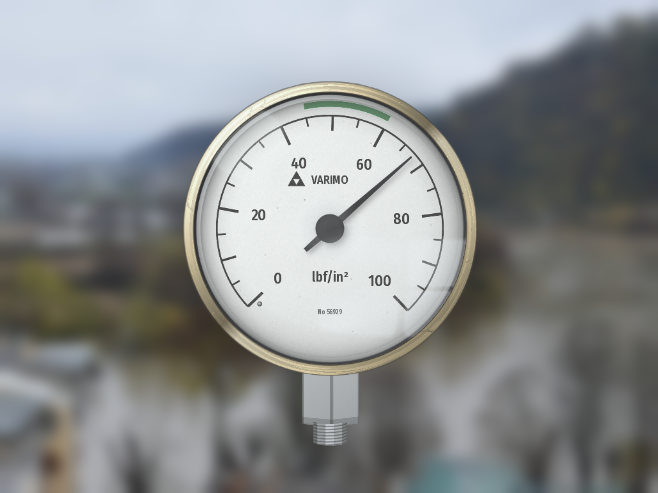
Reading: 67.5; psi
